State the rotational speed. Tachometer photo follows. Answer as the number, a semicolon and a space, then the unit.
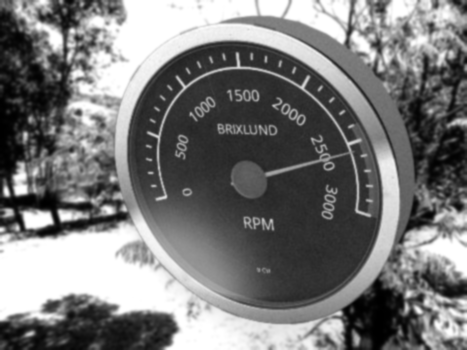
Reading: 2550; rpm
